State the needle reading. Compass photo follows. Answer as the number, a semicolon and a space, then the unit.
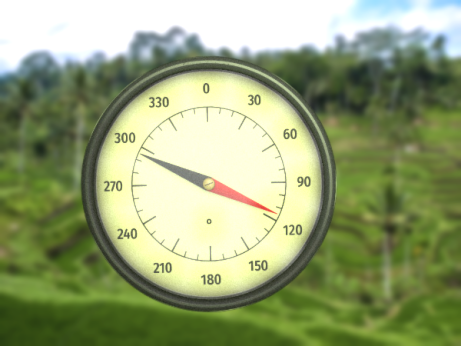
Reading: 115; °
